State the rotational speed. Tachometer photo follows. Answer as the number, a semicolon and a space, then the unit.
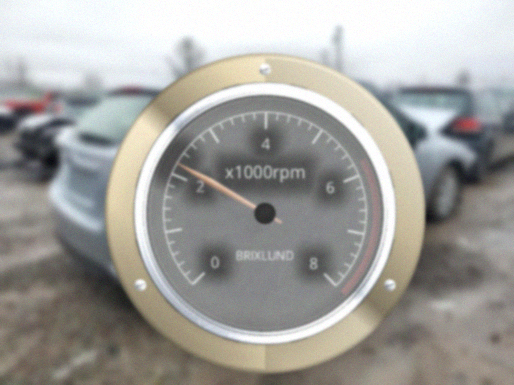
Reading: 2200; rpm
